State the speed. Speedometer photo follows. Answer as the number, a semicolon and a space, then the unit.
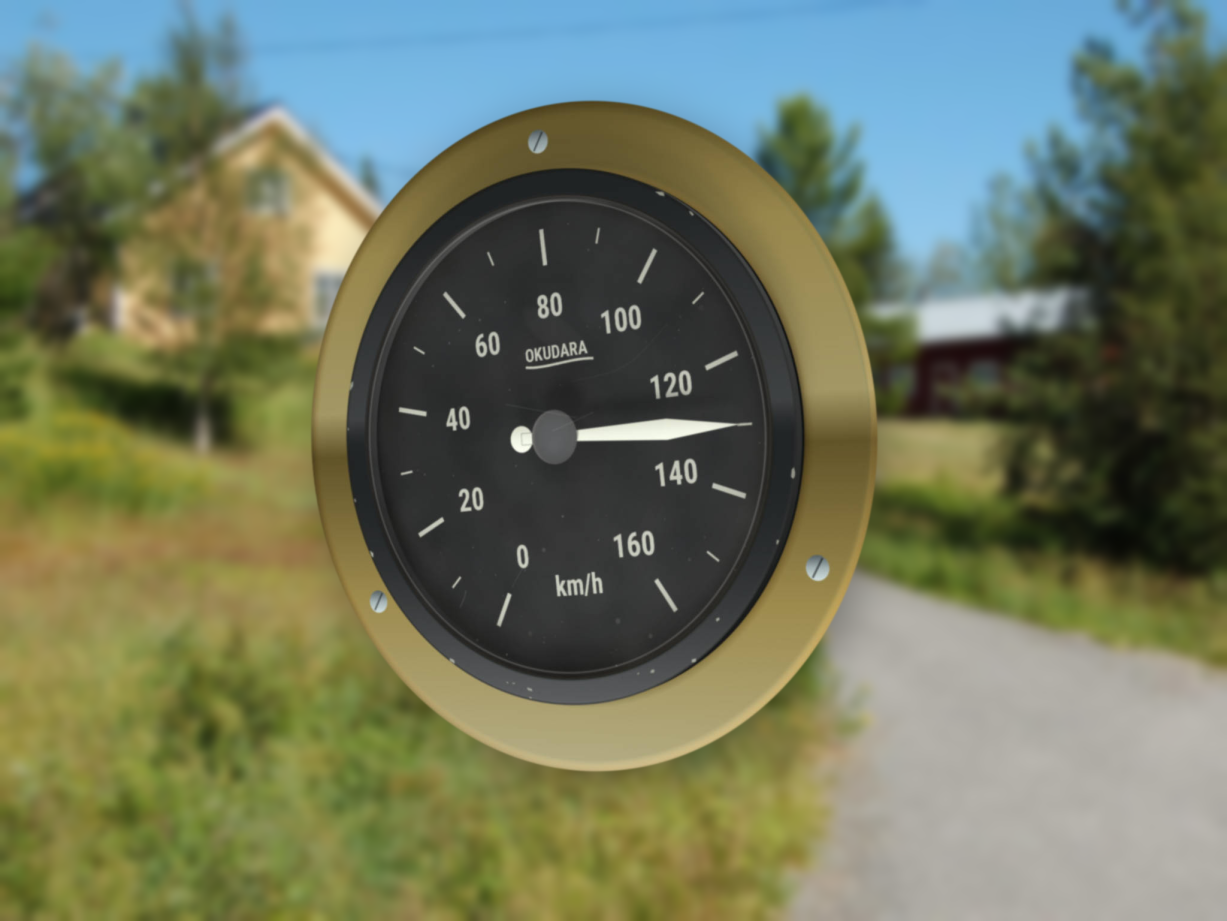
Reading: 130; km/h
